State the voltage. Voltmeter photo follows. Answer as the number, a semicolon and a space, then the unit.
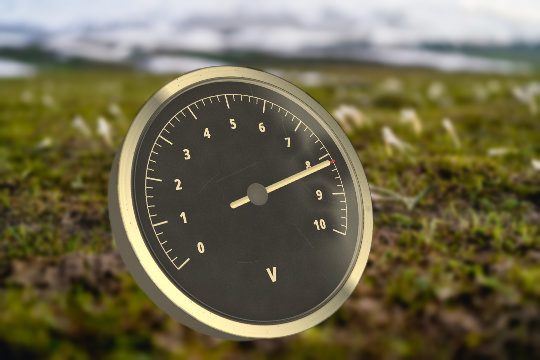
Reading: 8.2; V
